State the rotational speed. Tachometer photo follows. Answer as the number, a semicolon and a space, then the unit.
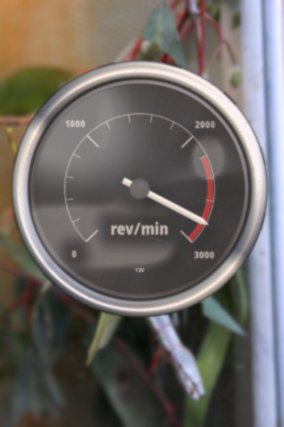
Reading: 2800; rpm
